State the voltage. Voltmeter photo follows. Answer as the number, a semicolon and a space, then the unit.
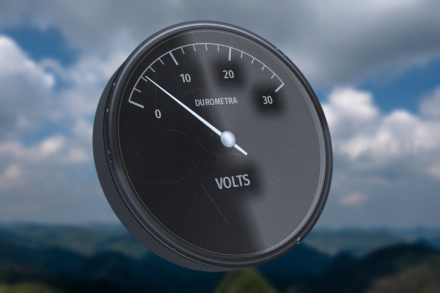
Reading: 4; V
